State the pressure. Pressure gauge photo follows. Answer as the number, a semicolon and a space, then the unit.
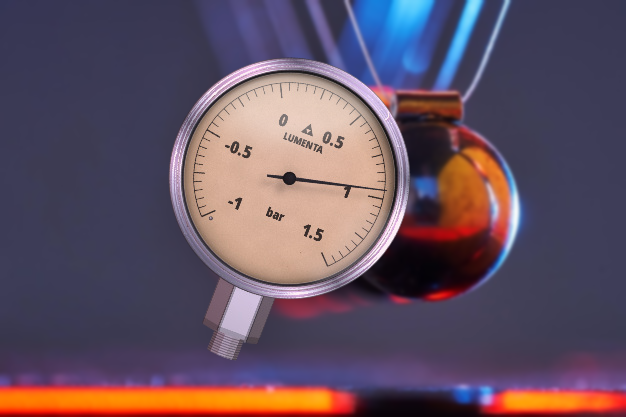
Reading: 0.95; bar
